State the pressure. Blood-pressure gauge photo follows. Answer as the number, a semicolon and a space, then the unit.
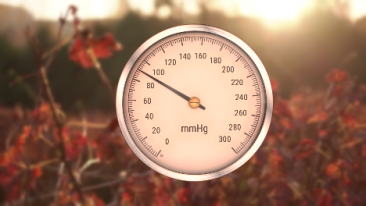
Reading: 90; mmHg
